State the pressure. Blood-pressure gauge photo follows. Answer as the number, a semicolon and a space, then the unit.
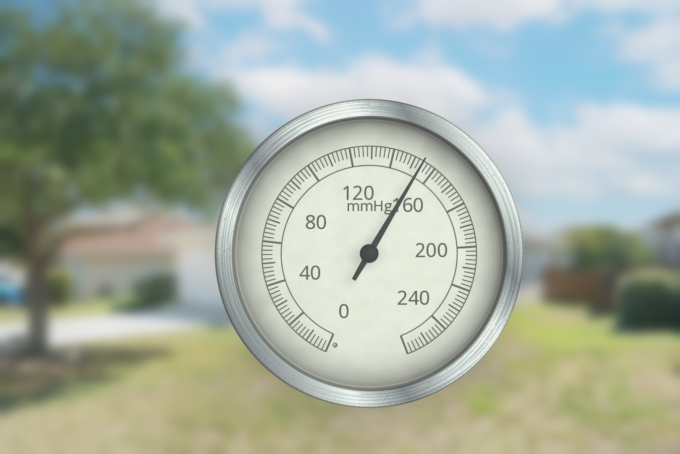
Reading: 154; mmHg
